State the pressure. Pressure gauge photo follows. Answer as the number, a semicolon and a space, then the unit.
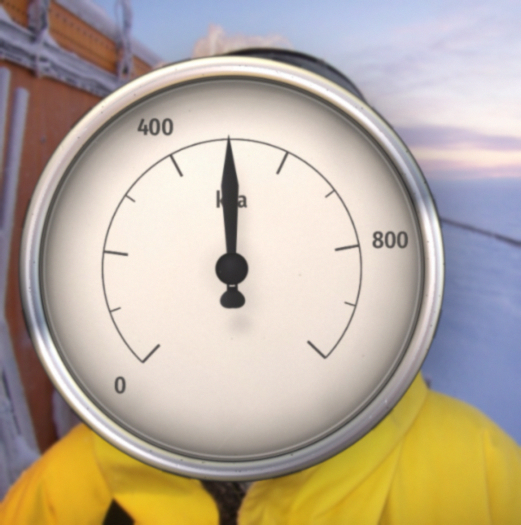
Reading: 500; kPa
